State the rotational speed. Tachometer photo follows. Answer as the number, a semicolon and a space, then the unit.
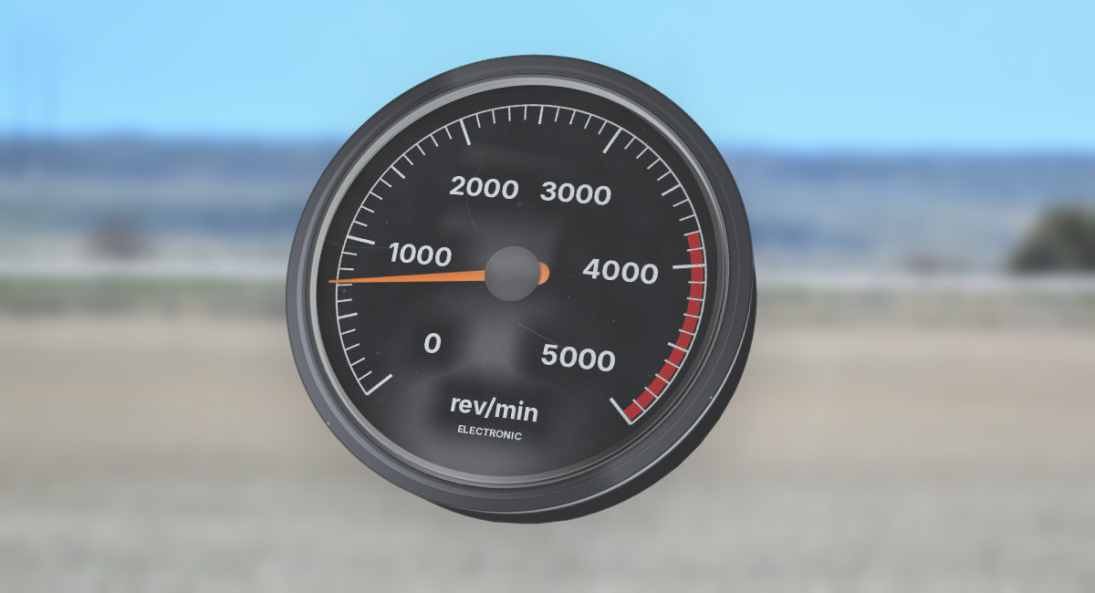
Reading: 700; rpm
